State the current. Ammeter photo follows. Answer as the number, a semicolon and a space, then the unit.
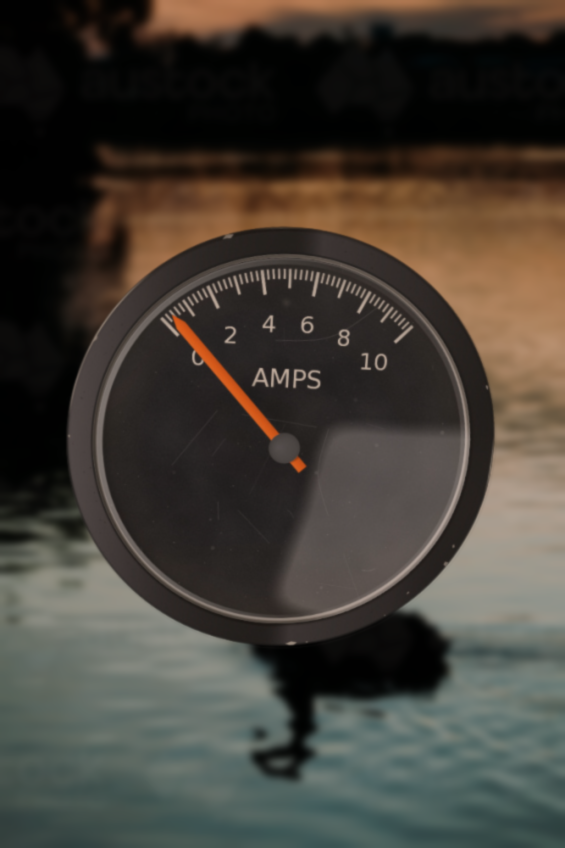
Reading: 0.4; A
